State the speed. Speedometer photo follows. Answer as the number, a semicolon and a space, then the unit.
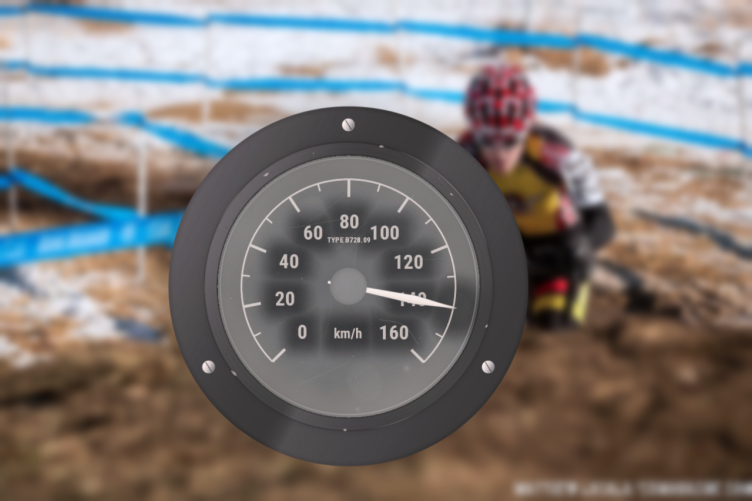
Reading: 140; km/h
